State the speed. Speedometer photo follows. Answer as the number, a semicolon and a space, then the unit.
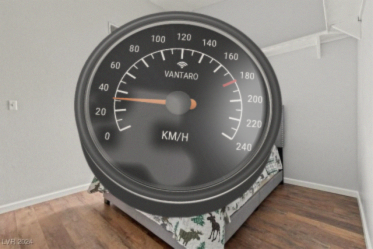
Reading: 30; km/h
